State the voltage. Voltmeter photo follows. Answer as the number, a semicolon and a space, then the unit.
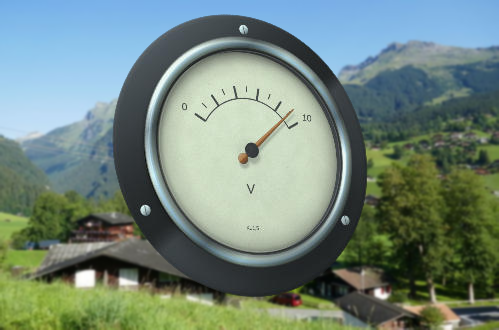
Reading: 9; V
